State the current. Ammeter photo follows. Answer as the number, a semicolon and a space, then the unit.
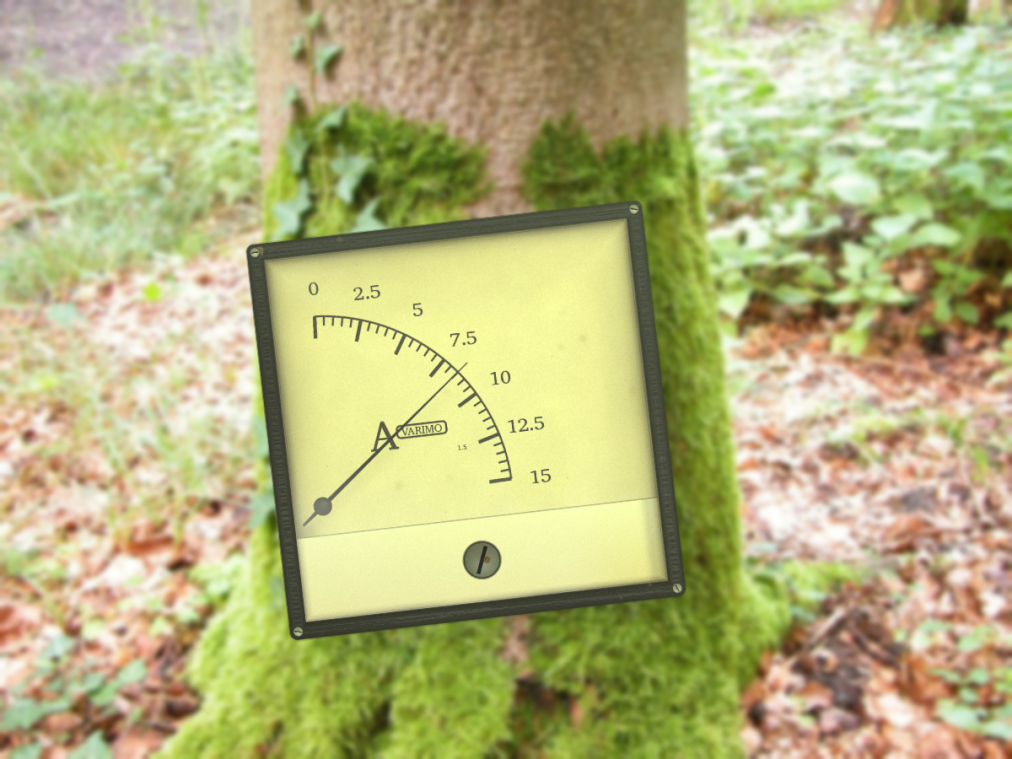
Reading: 8.5; A
